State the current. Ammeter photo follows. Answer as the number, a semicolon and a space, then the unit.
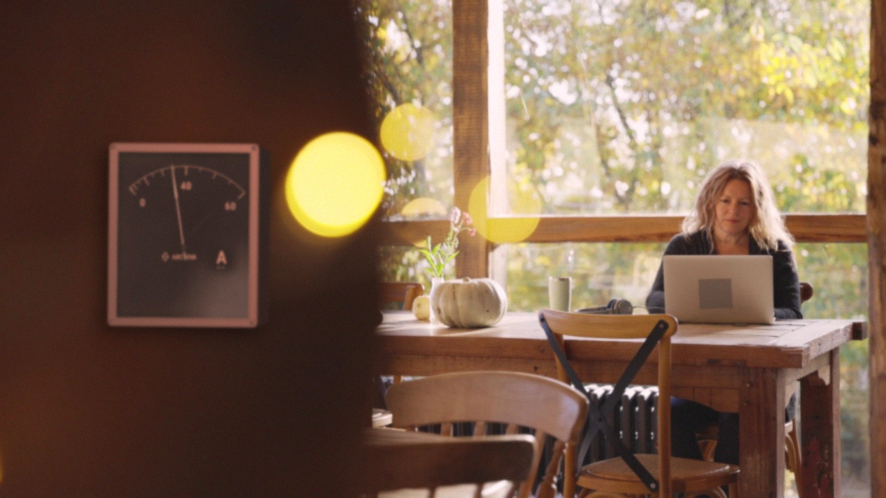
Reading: 35; A
